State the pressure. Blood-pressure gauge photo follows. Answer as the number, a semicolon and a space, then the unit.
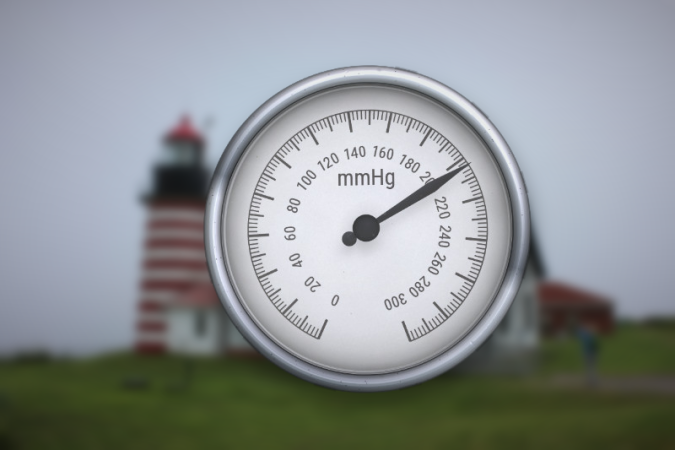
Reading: 204; mmHg
